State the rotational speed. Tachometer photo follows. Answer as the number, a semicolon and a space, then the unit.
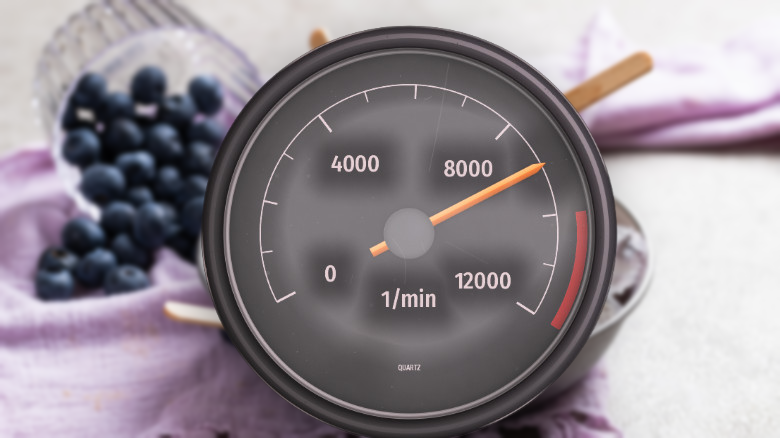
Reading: 9000; rpm
